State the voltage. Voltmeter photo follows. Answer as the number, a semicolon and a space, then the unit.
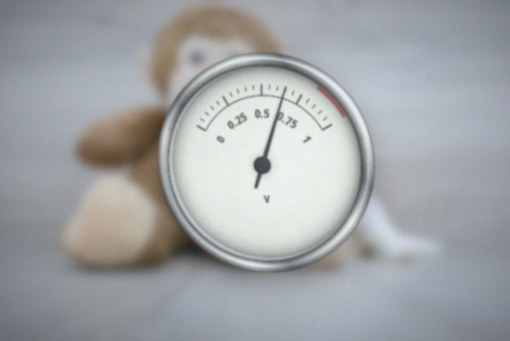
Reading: 0.65; V
